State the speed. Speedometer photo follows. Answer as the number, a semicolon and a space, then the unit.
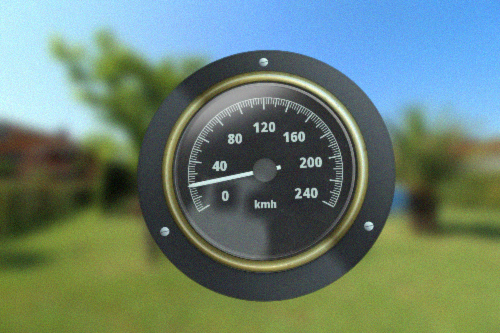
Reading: 20; km/h
